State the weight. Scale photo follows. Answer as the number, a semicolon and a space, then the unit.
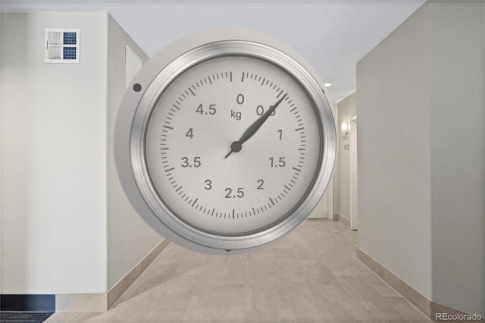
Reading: 0.55; kg
